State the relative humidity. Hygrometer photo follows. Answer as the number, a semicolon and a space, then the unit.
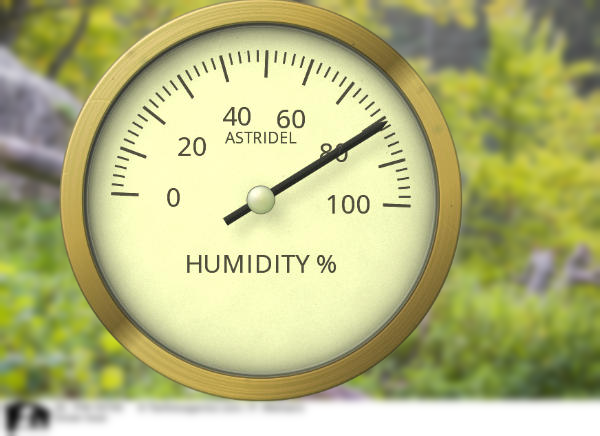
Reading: 81; %
